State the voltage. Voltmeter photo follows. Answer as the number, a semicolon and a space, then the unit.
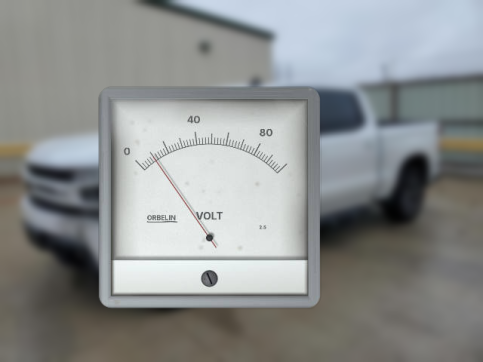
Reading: 10; V
